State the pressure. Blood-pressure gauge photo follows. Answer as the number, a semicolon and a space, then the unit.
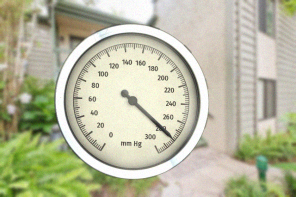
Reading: 280; mmHg
